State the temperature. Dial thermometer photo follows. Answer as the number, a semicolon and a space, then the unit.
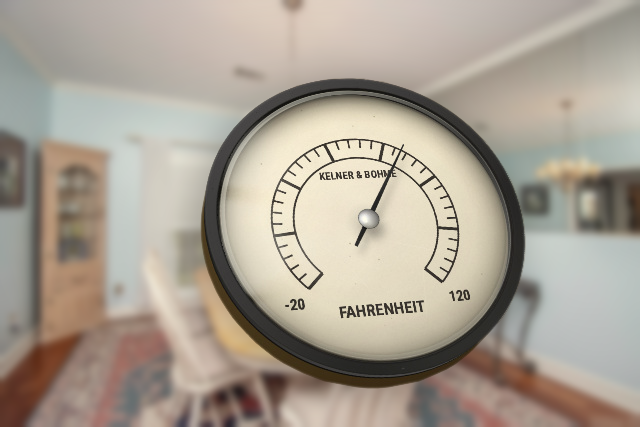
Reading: 66; °F
